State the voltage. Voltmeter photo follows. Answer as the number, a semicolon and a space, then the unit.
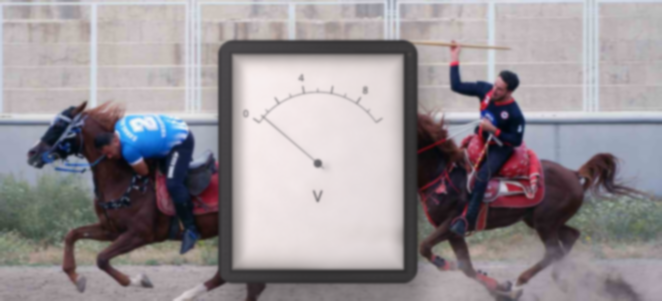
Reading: 0.5; V
